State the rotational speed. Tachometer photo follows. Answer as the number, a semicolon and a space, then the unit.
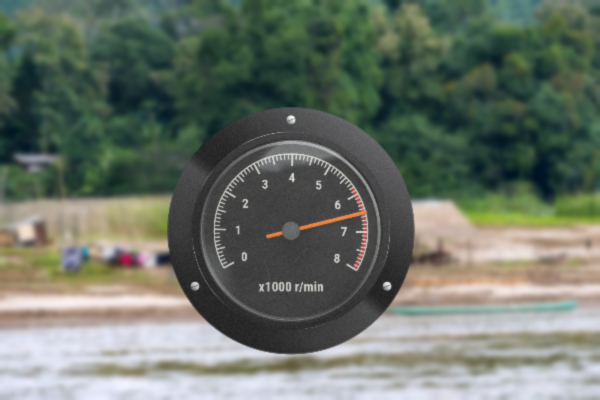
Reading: 6500; rpm
